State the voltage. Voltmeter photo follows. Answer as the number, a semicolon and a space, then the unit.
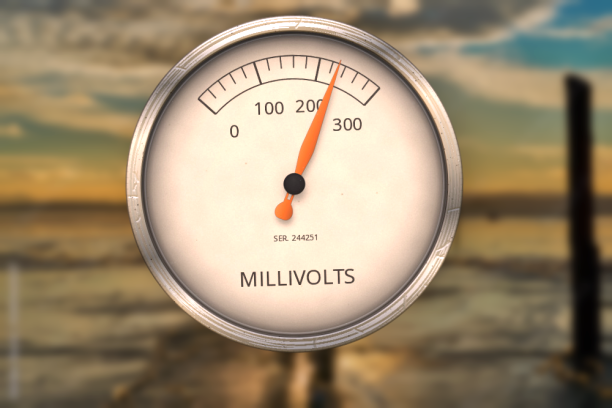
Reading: 230; mV
